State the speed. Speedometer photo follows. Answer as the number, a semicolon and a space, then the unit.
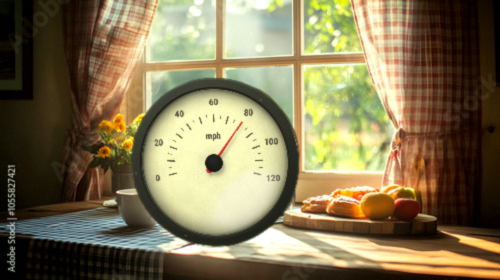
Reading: 80; mph
